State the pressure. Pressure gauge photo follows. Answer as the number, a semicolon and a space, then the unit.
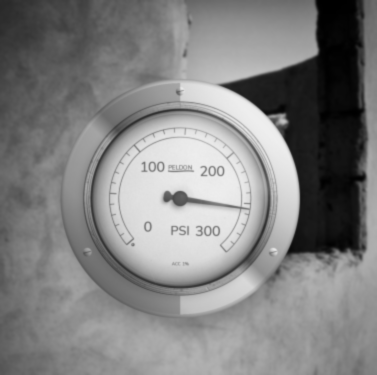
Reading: 255; psi
